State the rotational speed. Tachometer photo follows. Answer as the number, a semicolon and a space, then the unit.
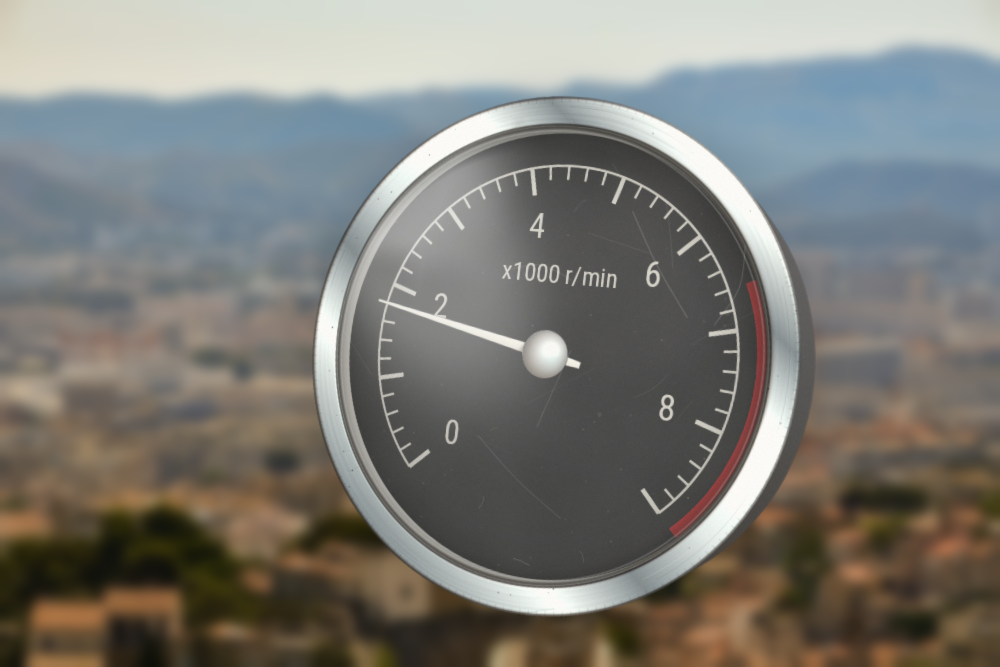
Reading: 1800; rpm
